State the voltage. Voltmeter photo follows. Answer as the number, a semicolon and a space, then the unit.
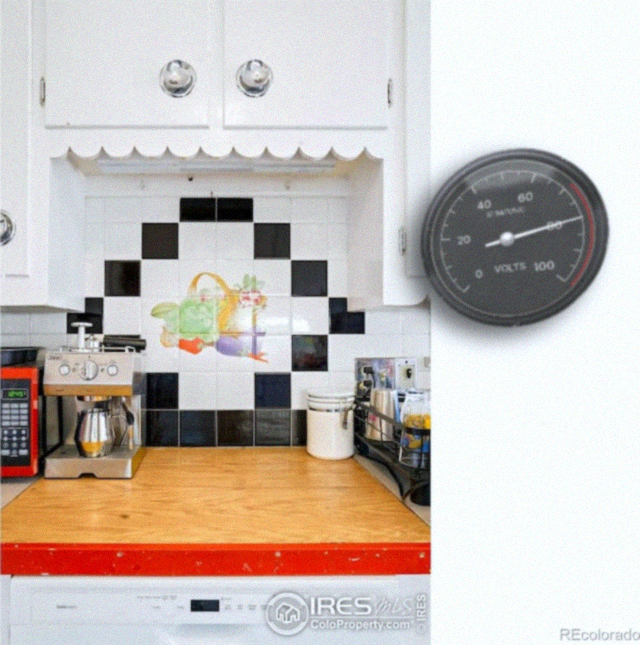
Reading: 80; V
